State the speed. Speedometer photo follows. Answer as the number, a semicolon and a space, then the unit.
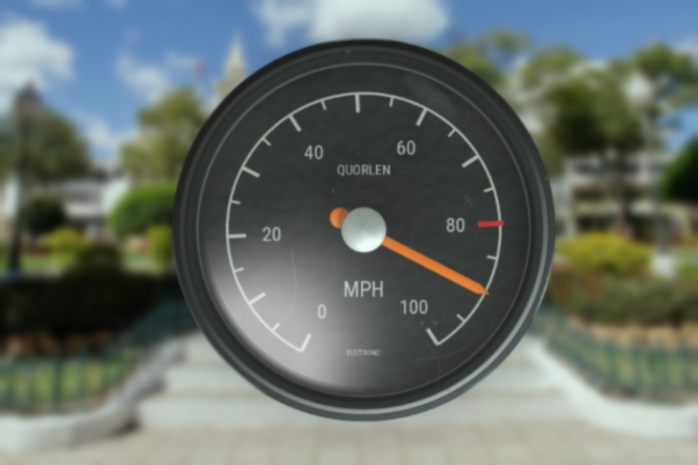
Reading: 90; mph
